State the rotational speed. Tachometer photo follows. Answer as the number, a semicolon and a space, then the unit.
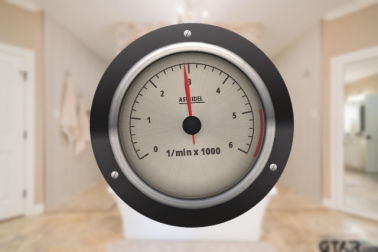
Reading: 2900; rpm
